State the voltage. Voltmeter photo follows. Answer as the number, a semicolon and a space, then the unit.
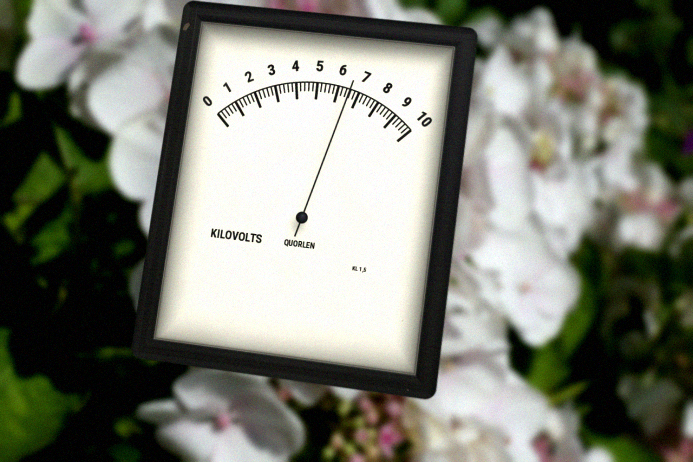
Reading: 6.6; kV
